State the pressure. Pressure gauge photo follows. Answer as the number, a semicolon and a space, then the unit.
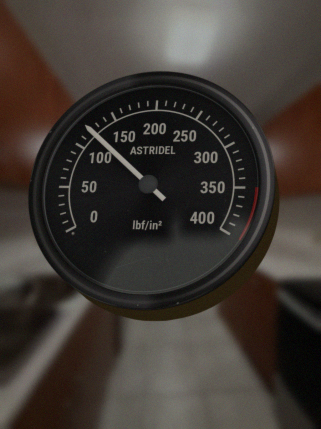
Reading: 120; psi
